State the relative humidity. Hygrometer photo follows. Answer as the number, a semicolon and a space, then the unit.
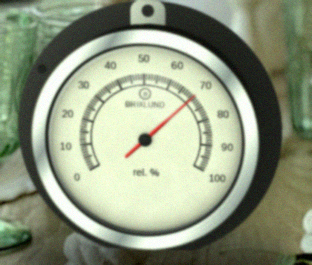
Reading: 70; %
